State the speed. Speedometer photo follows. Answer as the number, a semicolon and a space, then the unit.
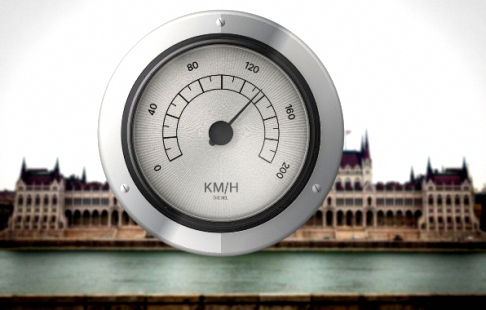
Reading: 135; km/h
